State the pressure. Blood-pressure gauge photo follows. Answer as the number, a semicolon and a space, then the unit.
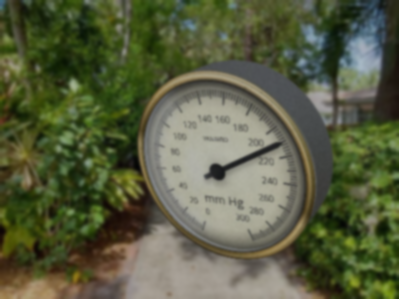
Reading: 210; mmHg
